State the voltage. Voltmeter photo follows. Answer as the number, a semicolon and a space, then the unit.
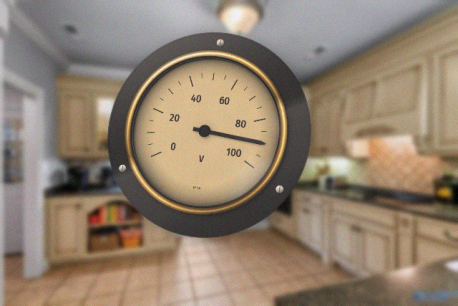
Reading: 90; V
